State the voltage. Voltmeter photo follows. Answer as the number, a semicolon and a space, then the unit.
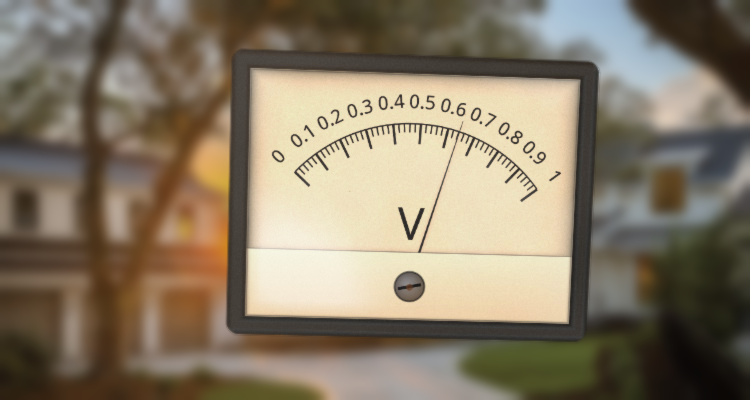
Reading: 0.64; V
